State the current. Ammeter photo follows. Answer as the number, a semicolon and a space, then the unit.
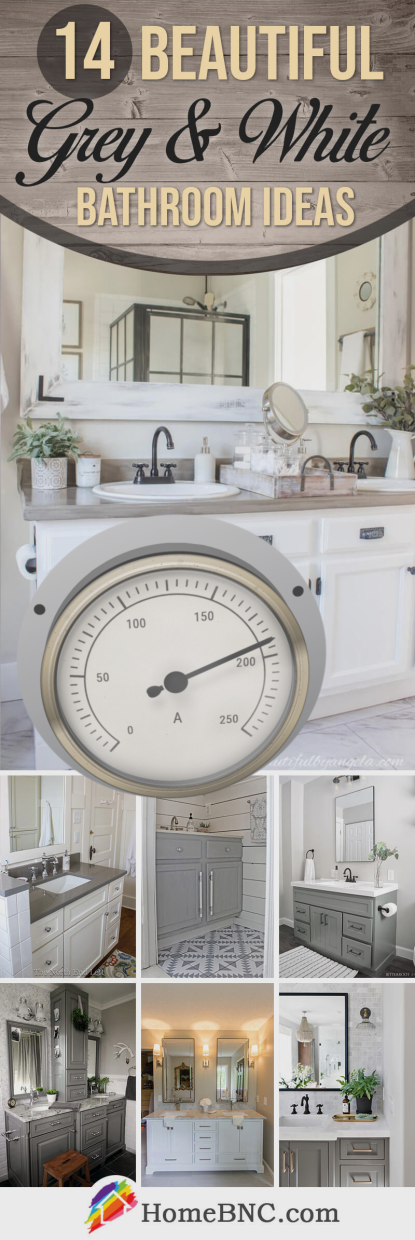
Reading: 190; A
